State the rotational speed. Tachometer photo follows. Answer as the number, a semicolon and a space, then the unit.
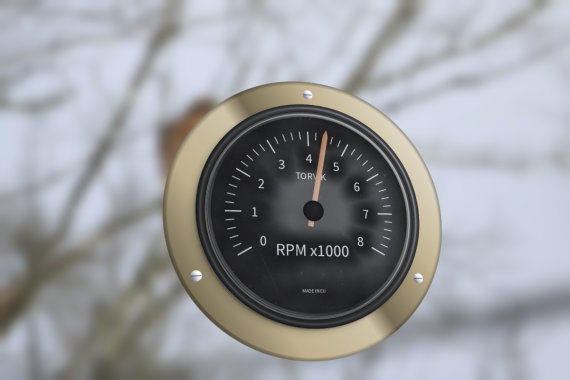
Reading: 4400; rpm
